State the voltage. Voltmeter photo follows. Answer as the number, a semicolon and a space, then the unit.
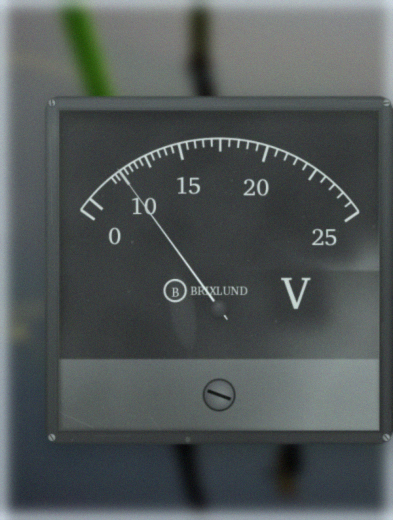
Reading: 10; V
